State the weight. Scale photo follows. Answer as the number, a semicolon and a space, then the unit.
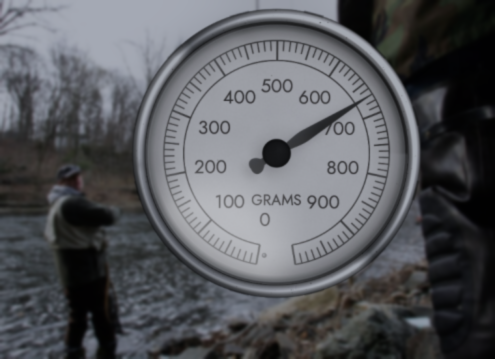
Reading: 670; g
